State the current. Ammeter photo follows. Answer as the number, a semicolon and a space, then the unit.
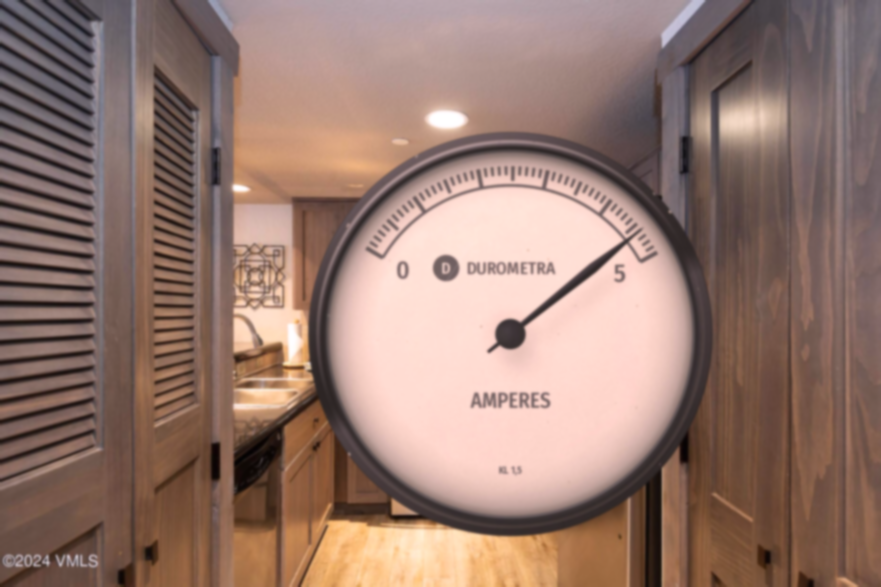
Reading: 4.6; A
